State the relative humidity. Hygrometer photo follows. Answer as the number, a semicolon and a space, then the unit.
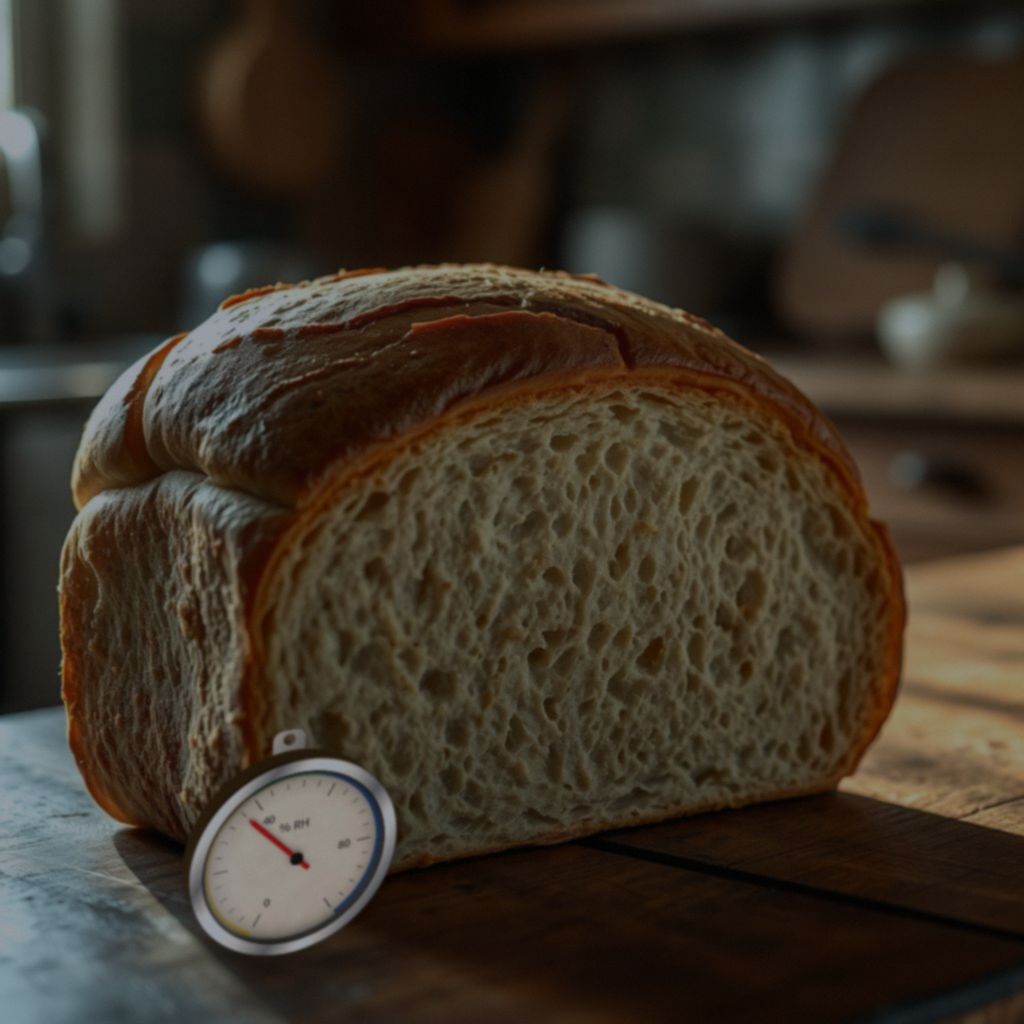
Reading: 36; %
